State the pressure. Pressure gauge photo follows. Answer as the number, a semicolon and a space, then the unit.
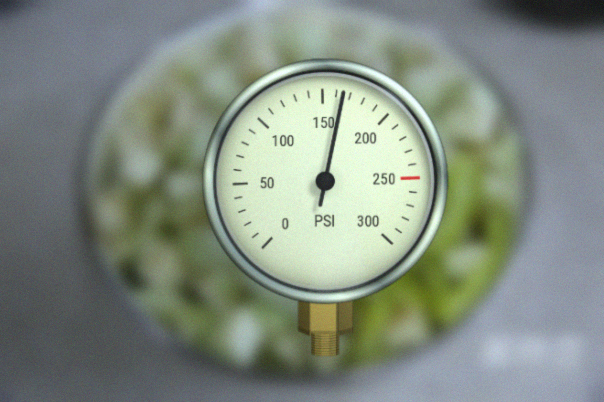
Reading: 165; psi
